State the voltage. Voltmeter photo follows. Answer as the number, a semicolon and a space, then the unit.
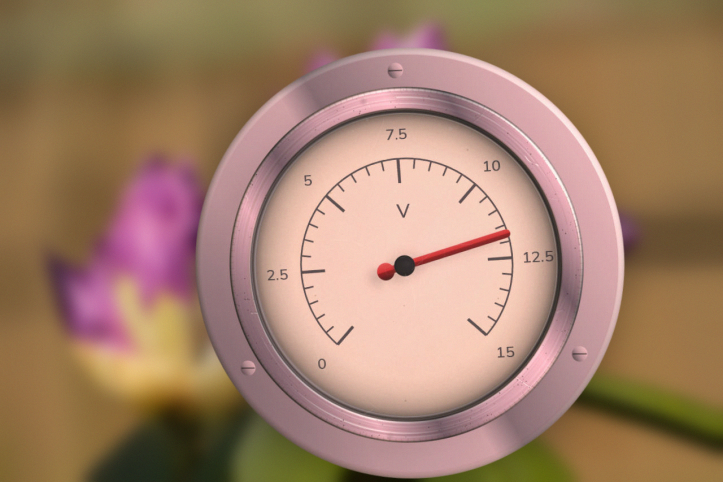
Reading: 11.75; V
